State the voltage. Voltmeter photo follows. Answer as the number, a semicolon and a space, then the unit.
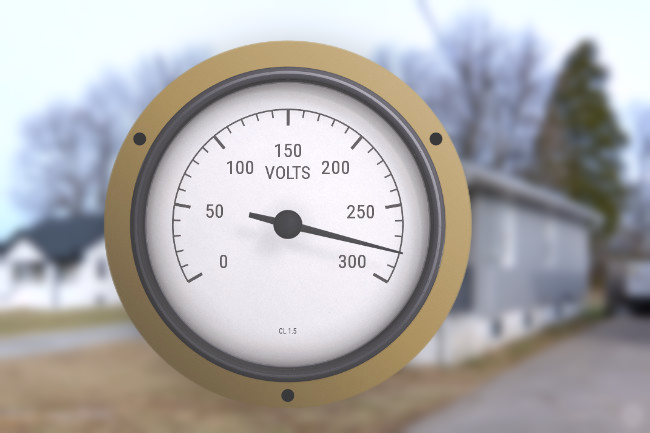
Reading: 280; V
